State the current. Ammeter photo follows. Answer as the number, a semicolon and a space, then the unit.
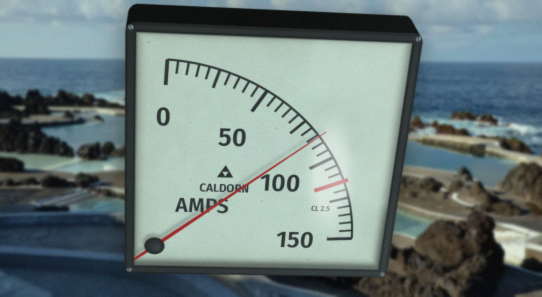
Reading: 85; A
